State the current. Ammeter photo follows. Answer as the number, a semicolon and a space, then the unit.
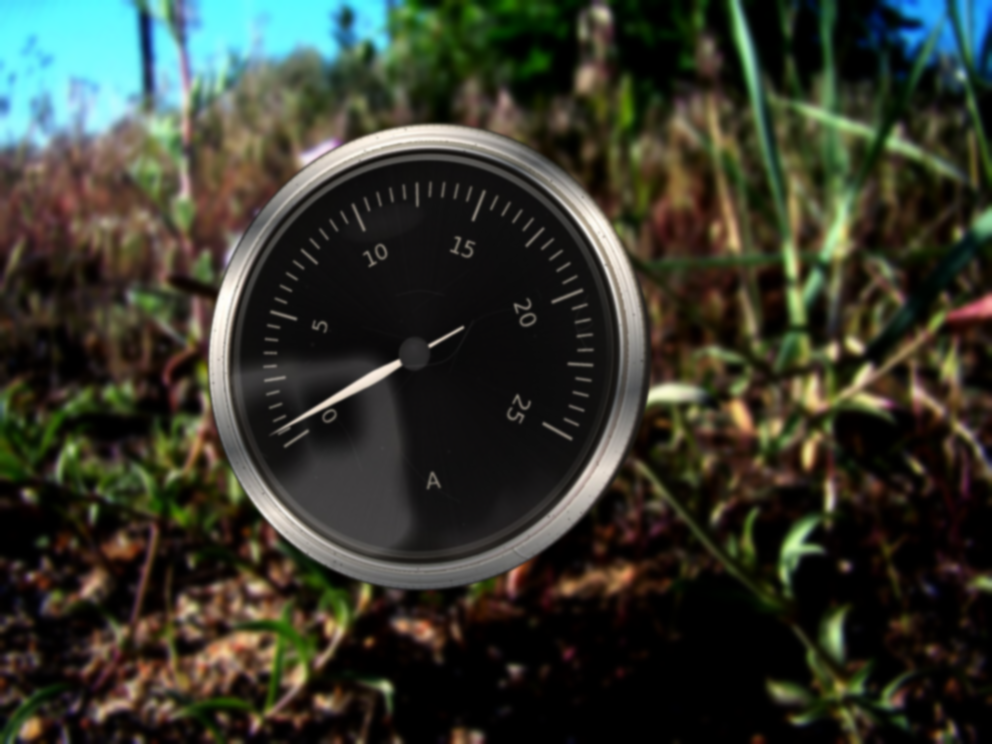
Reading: 0.5; A
